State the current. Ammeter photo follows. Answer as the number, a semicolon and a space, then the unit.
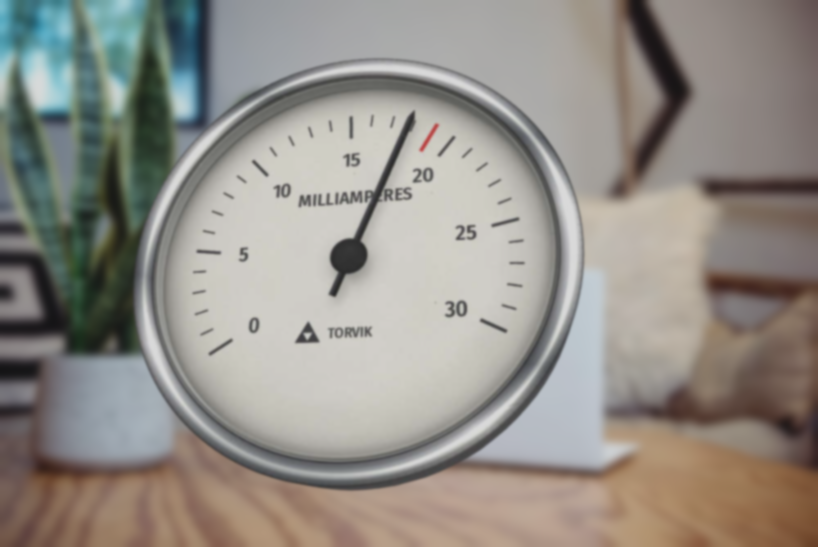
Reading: 18; mA
